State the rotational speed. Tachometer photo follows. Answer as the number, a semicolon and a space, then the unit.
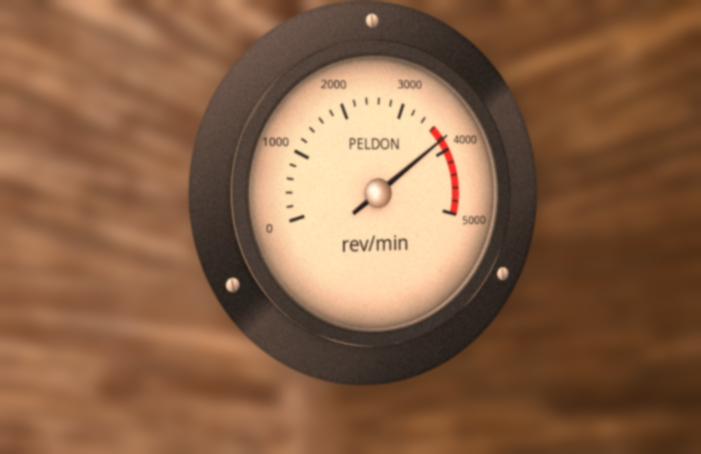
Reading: 3800; rpm
